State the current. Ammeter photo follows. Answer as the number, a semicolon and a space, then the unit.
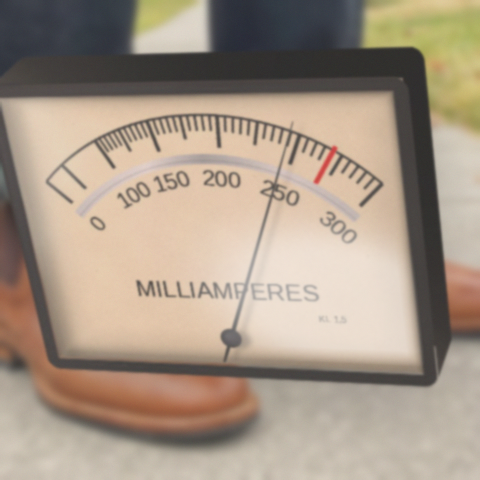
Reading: 245; mA
